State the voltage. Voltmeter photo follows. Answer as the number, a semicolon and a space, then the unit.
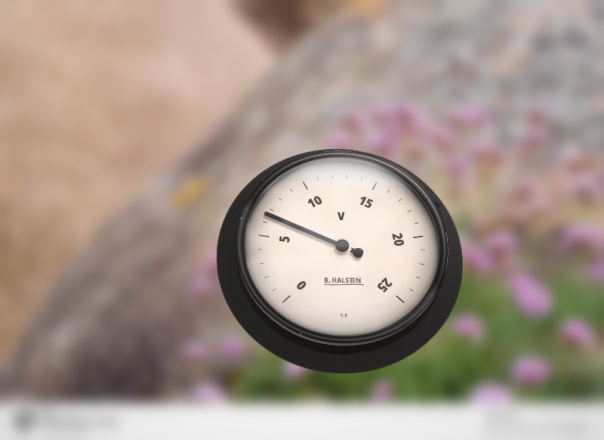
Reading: 6.5; V
